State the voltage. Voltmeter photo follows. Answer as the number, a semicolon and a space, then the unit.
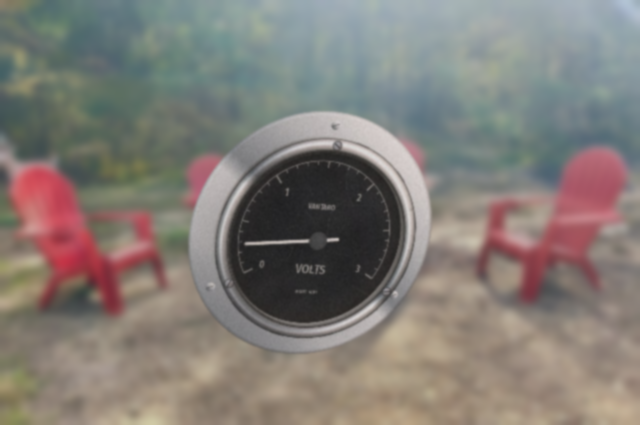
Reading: 0.3; V
